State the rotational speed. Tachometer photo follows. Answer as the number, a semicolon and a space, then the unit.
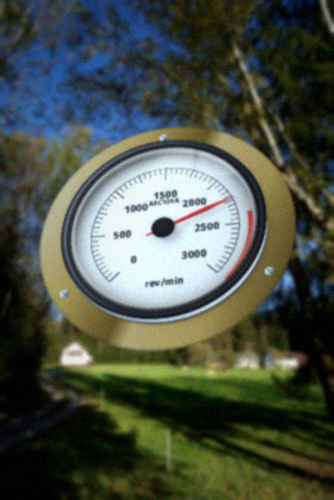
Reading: 2250; rpm
